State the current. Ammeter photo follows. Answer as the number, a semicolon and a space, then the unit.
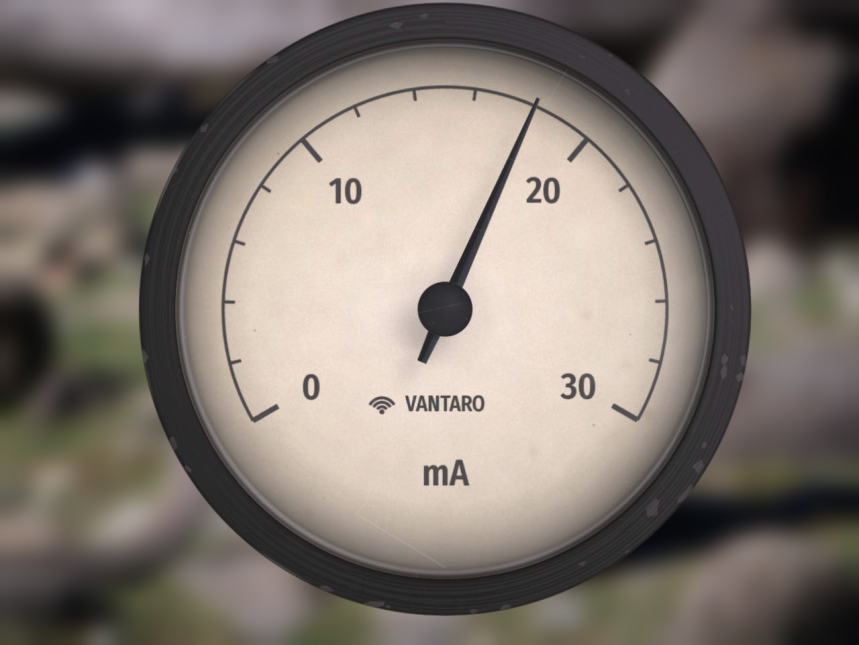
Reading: 18; mA
